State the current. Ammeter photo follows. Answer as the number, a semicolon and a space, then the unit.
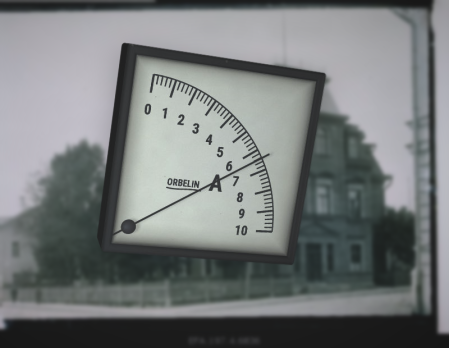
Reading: 6.4; A
